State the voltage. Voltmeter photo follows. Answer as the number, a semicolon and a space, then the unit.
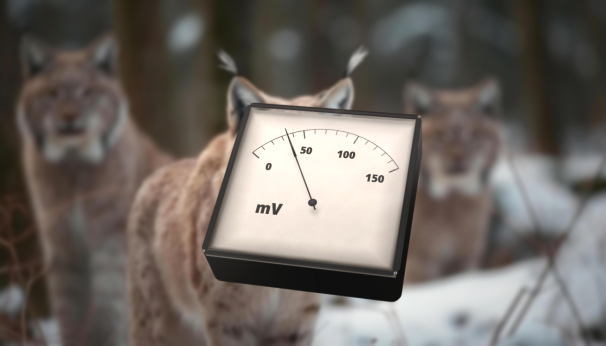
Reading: 35; mV
